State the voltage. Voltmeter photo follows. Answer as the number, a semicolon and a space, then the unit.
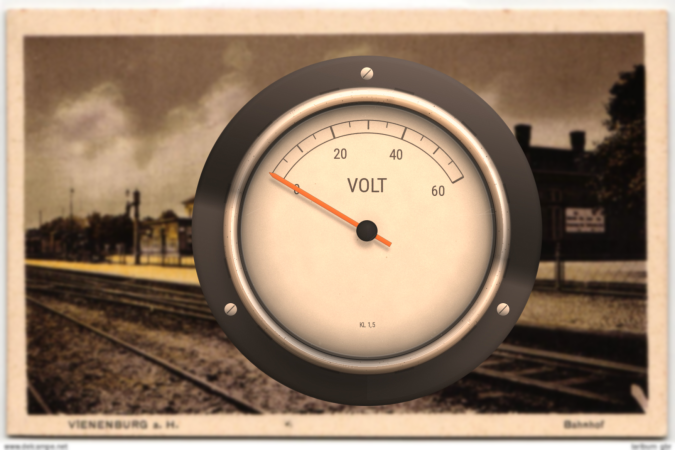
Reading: 0; V
